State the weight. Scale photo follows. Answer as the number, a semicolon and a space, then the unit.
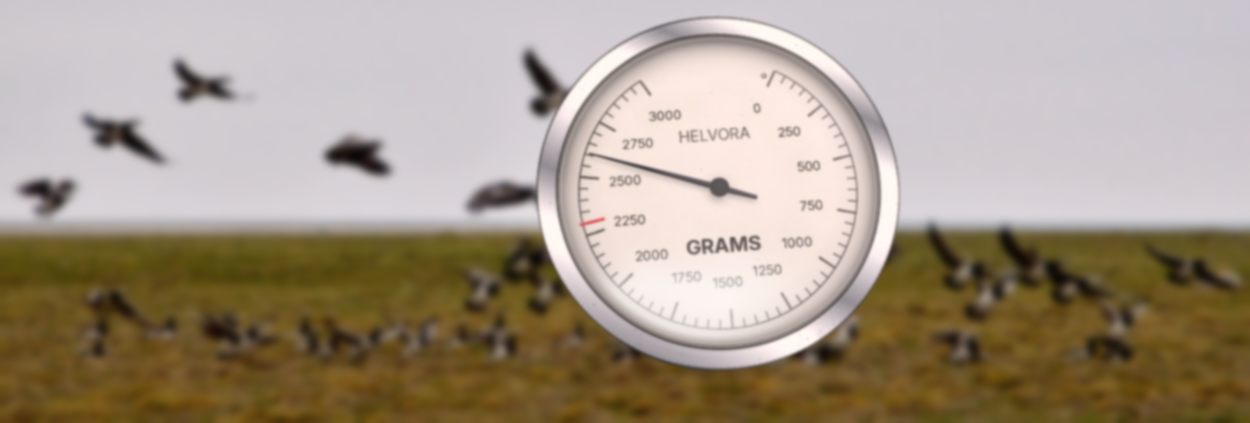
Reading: 2600; g
